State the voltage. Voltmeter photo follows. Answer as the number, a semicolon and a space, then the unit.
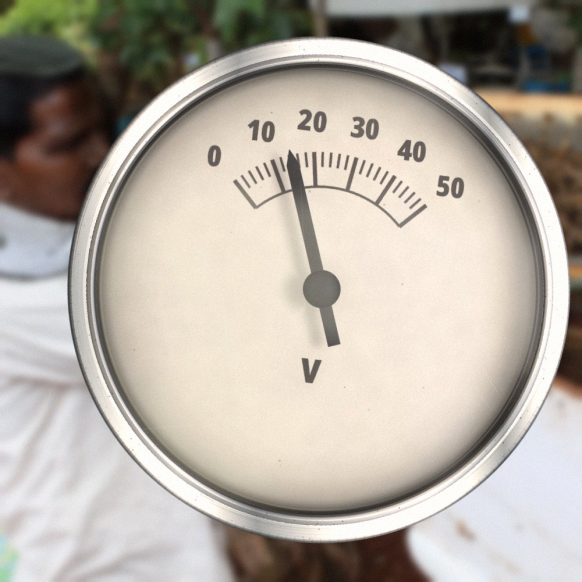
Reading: 14; V
